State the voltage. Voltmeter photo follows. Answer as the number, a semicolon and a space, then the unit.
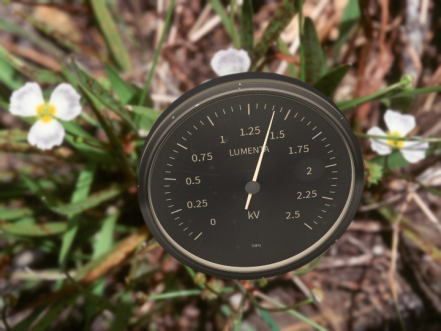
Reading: 1.4; kV
